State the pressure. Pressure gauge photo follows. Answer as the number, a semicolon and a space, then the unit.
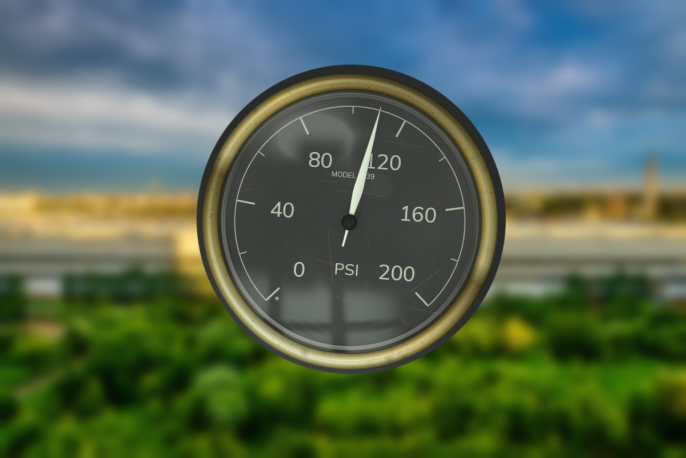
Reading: 110; psi
